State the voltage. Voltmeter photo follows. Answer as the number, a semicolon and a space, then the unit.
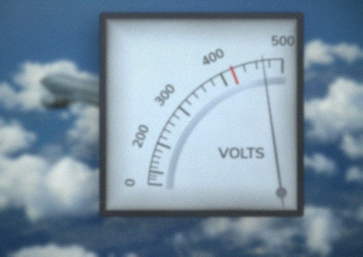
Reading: 470; V
